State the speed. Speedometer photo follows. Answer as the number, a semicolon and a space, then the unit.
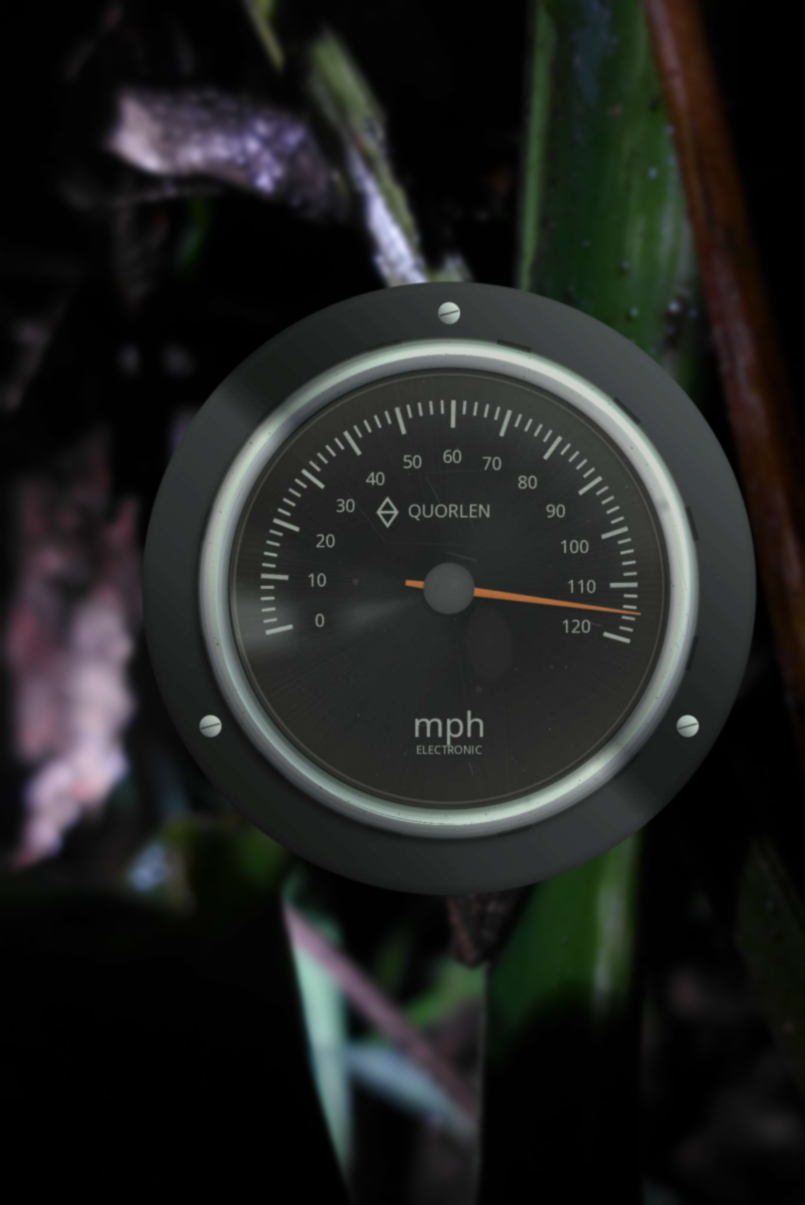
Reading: 115; mph
